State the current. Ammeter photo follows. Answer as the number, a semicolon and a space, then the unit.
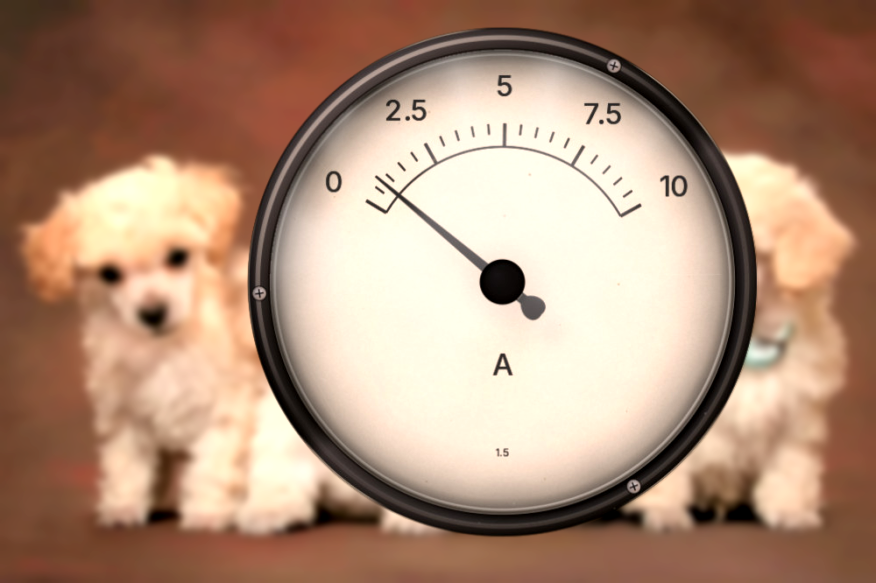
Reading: 0.75; A
